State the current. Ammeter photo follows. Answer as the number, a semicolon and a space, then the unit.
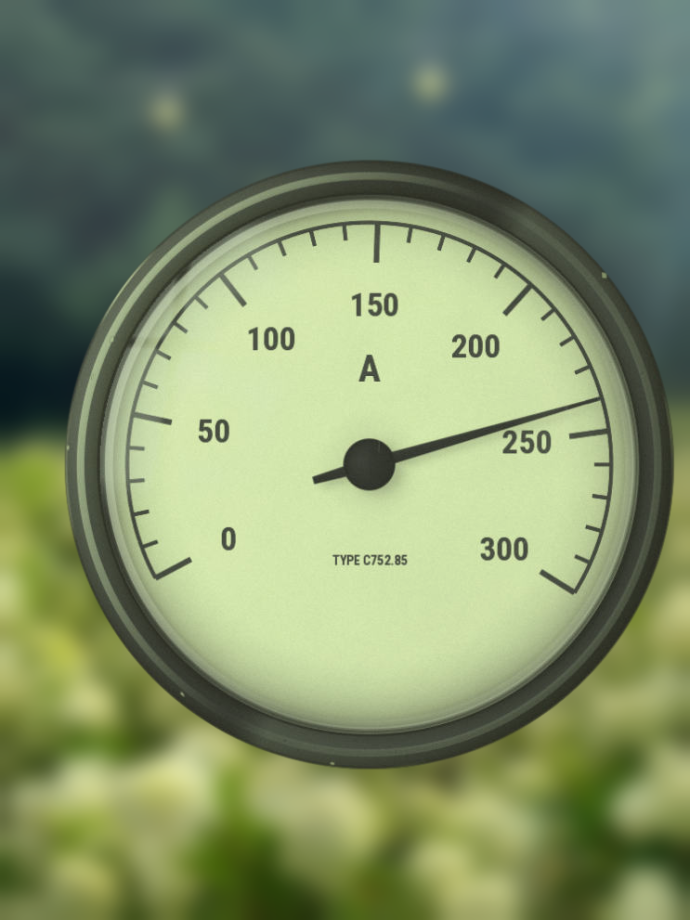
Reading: 240; A
